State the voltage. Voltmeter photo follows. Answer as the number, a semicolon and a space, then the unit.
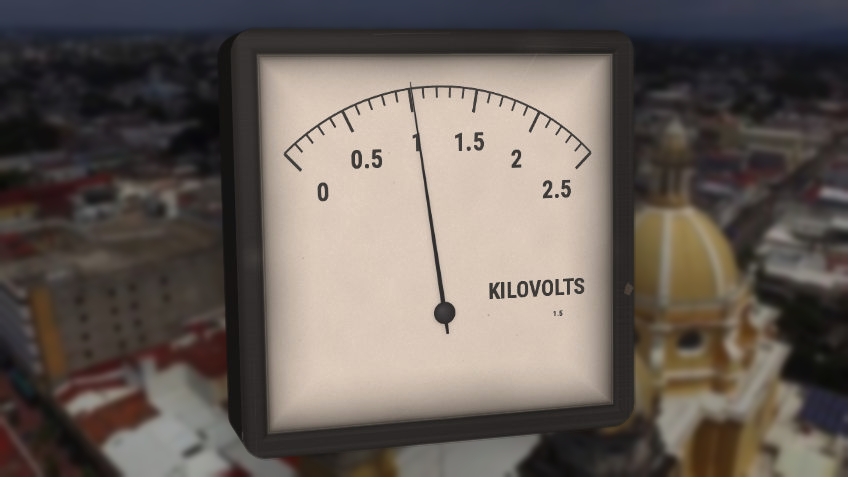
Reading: 1; kV
